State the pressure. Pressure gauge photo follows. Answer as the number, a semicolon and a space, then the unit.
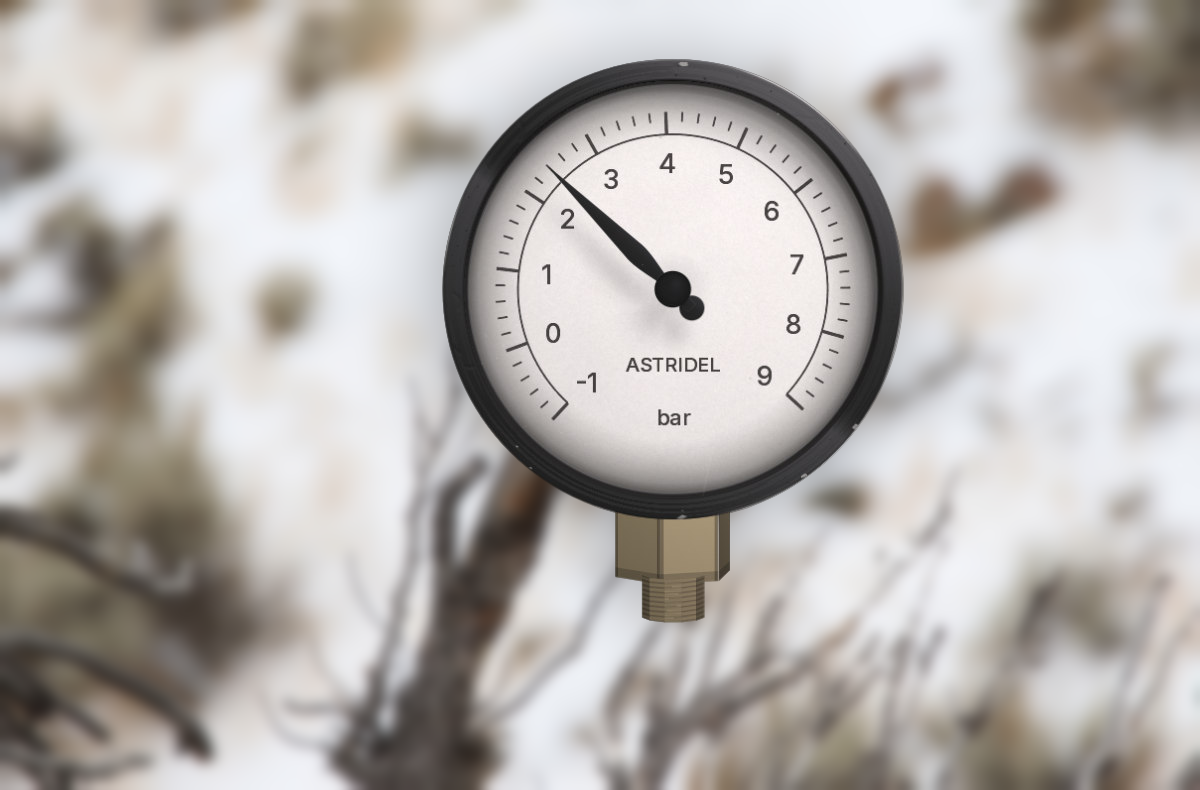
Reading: 2.4; bar
